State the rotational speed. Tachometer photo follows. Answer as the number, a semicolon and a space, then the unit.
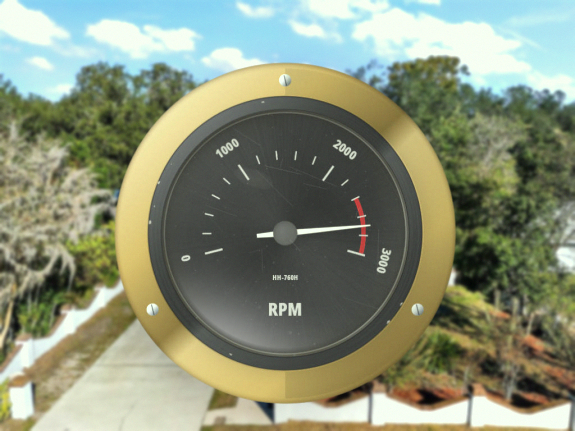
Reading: 2700; rpm
